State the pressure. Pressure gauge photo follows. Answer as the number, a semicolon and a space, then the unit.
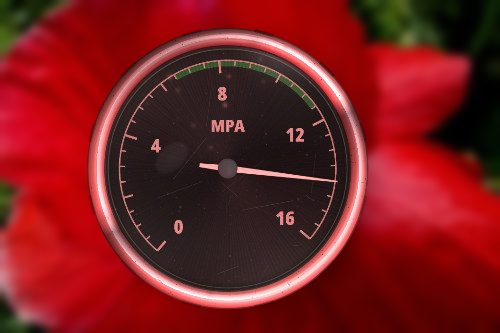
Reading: 14; MPa
